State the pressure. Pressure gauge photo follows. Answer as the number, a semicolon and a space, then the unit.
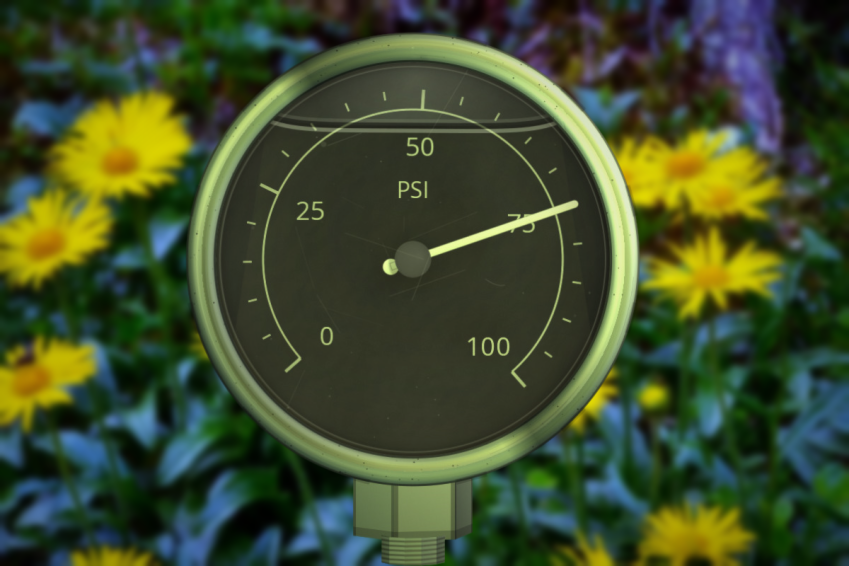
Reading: 75; psi
